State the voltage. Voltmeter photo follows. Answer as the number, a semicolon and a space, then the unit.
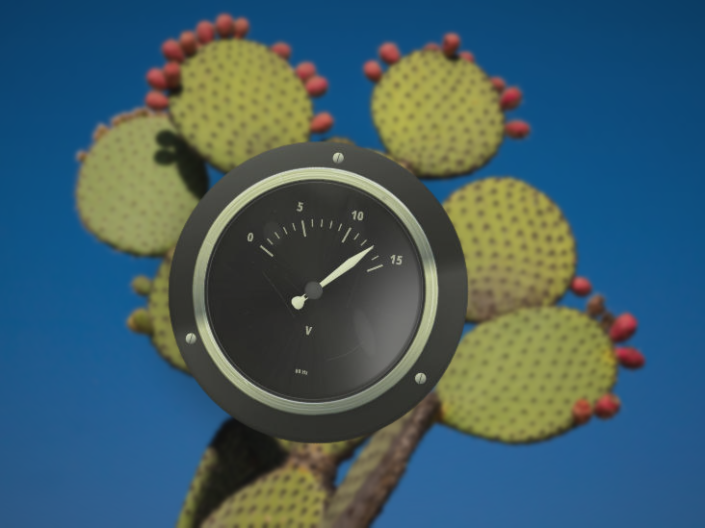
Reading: 13; V
